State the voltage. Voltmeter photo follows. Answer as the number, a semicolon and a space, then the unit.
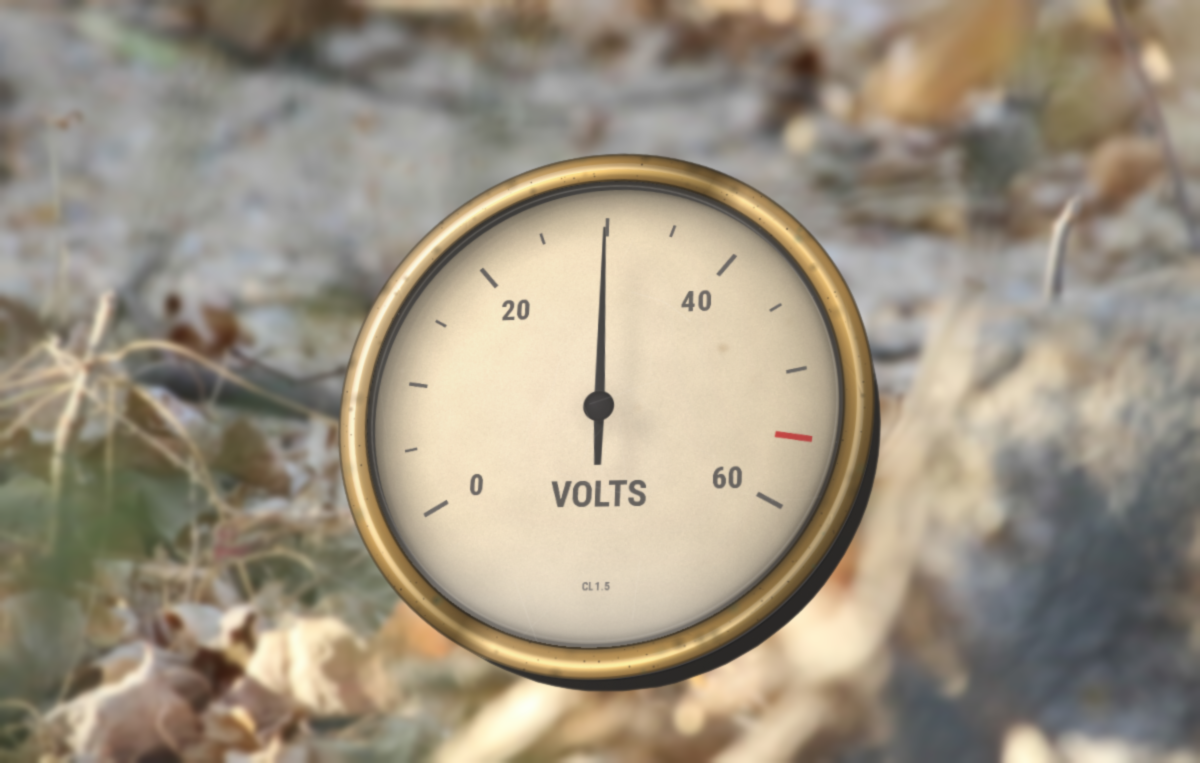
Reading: 30; V
